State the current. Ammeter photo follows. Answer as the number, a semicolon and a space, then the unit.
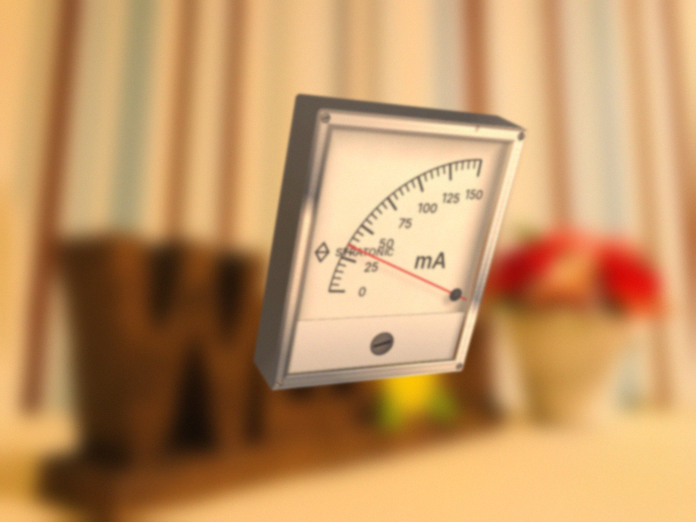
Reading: 35; mA
